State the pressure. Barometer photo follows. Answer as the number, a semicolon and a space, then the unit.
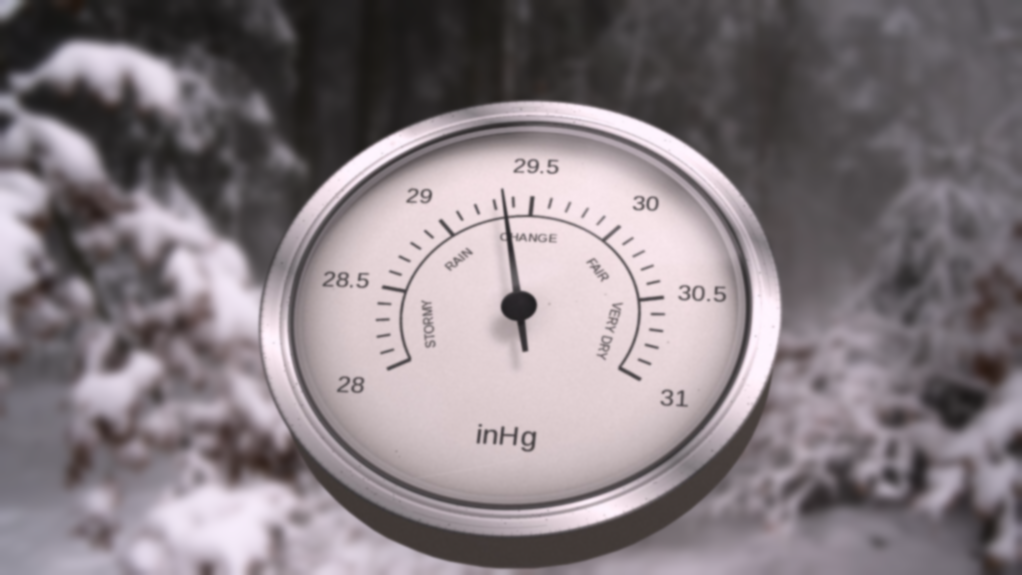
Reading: 29.35; inHg
